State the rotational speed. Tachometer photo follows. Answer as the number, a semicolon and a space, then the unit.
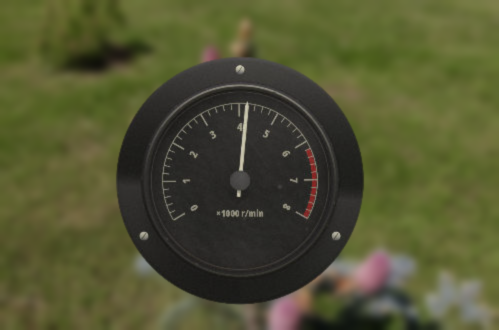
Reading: 4200; rpm
